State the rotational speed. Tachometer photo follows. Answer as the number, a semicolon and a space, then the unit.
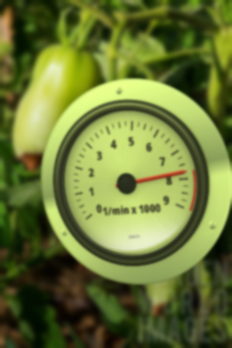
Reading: 7750; rpm
